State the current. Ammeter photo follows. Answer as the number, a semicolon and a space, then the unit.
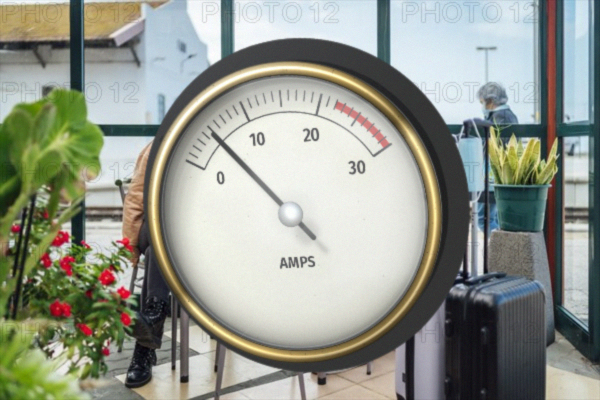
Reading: 5; A
